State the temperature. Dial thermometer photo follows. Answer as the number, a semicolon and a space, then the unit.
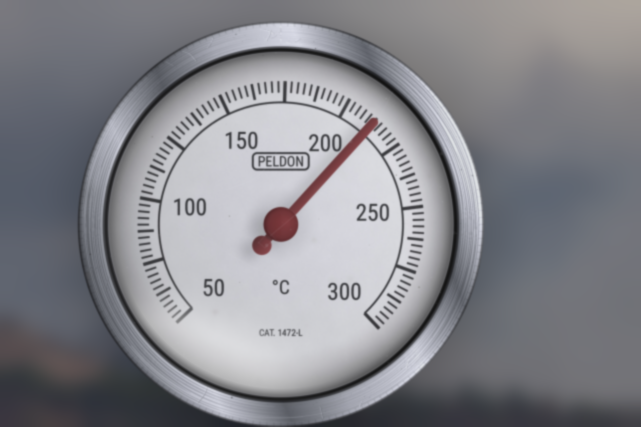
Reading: 212.5; °C
